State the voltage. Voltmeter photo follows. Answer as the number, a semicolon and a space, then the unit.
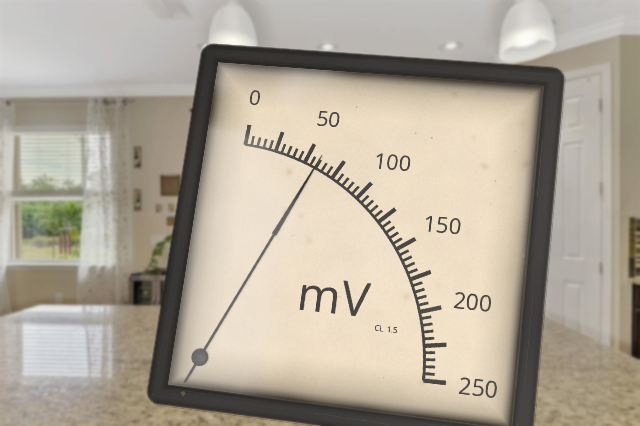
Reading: 60; mV
